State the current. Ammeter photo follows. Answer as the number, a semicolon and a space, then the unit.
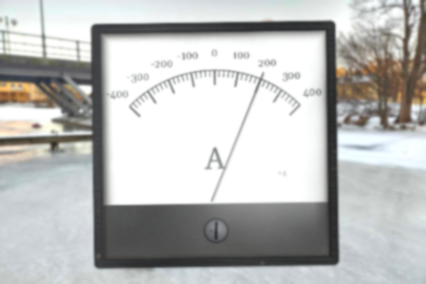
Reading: 200; A
